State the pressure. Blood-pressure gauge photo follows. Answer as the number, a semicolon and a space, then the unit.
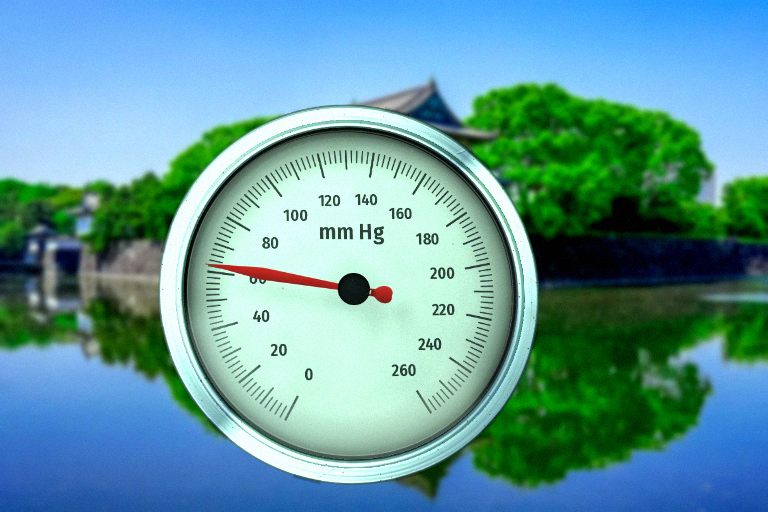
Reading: 62; mmHg
